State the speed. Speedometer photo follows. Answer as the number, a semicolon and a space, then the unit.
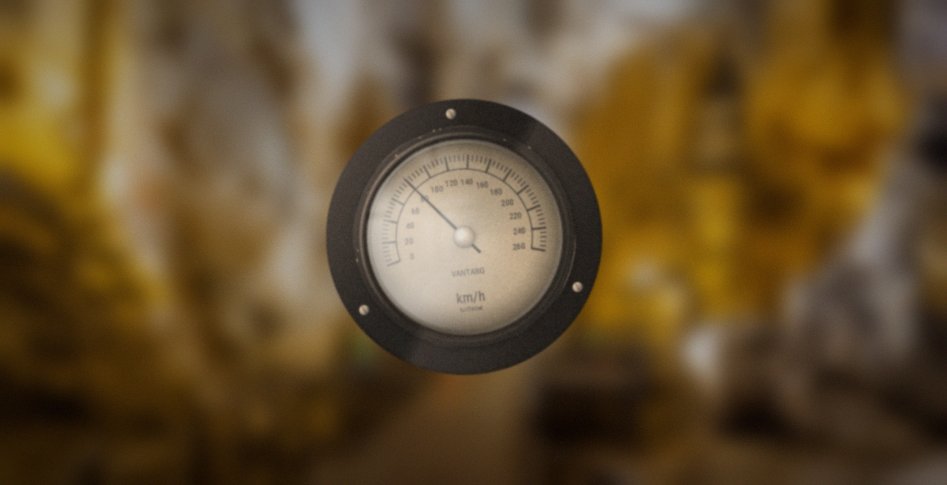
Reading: 80; km/h
